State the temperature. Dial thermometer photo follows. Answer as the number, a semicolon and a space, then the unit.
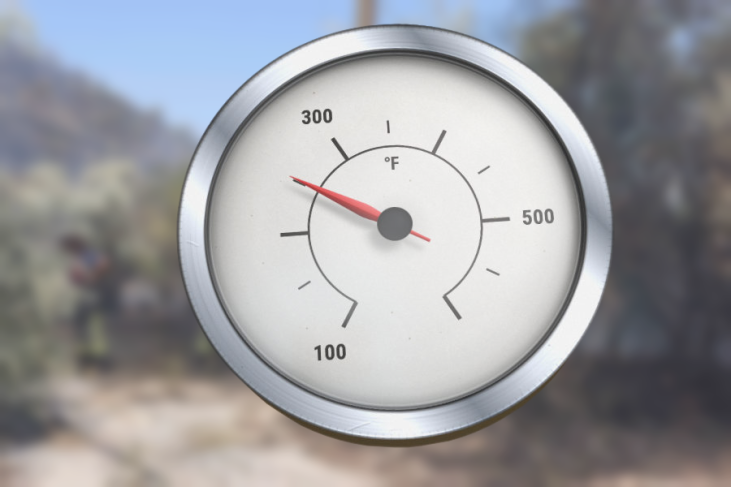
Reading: 250; °F
